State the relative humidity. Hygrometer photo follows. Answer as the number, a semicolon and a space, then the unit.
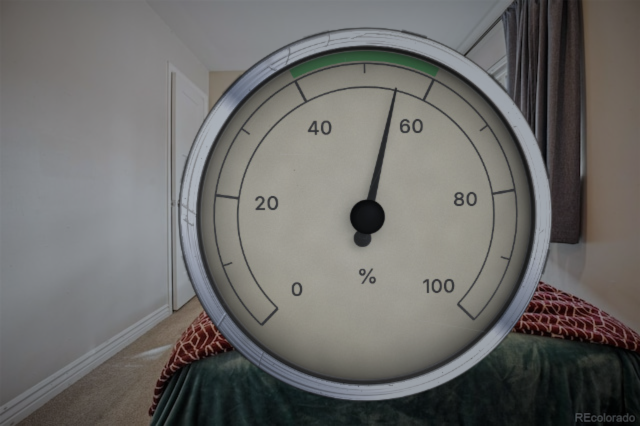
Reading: 55; %
